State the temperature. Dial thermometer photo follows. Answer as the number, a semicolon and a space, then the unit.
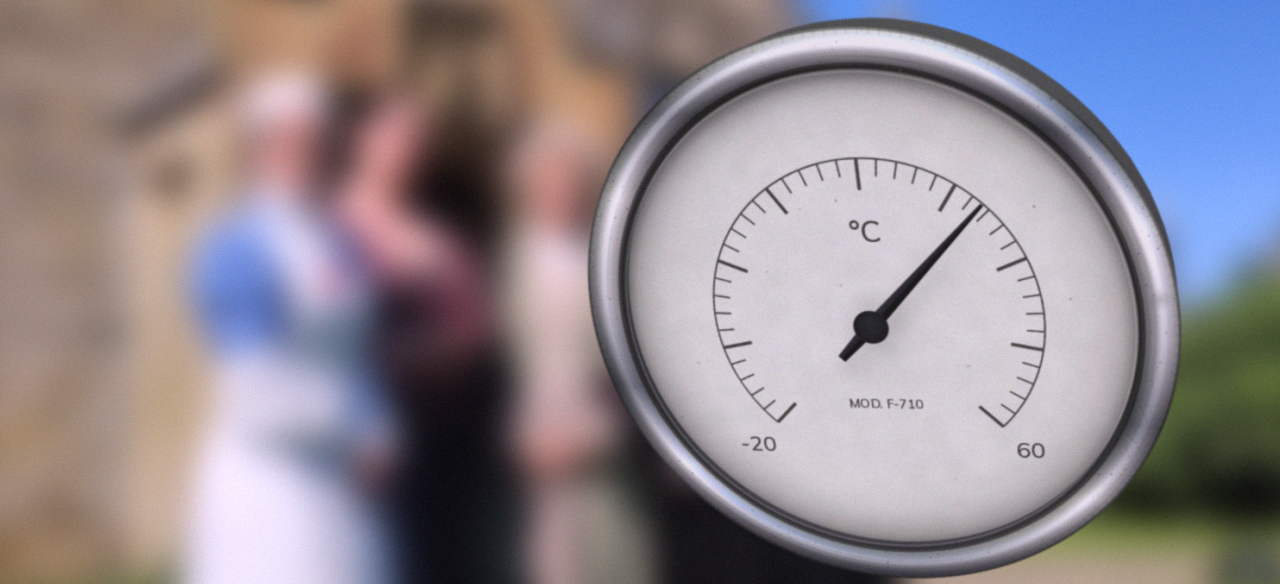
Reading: 33; °C
